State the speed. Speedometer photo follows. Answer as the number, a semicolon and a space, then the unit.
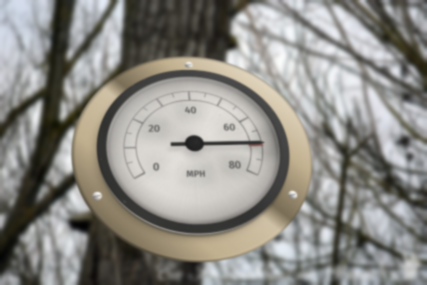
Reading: 70; mph
